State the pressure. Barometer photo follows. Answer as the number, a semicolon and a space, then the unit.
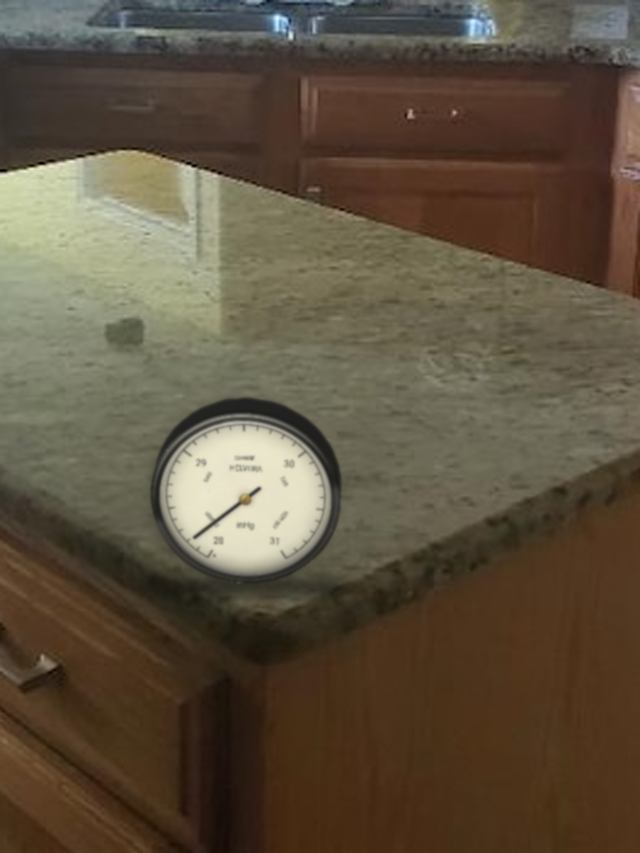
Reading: 28.2; inHg
